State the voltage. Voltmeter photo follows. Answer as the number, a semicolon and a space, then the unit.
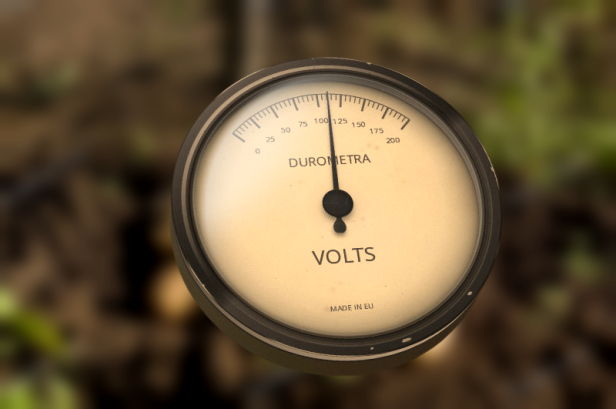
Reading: 110; V
